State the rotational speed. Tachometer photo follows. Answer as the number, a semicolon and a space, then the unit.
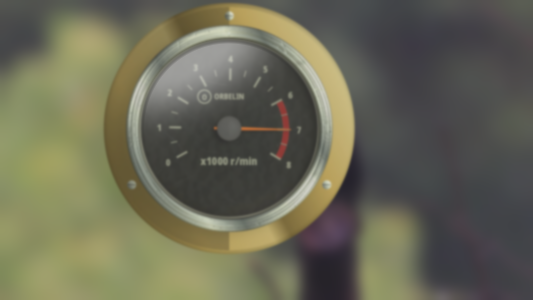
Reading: 7000; rpm
